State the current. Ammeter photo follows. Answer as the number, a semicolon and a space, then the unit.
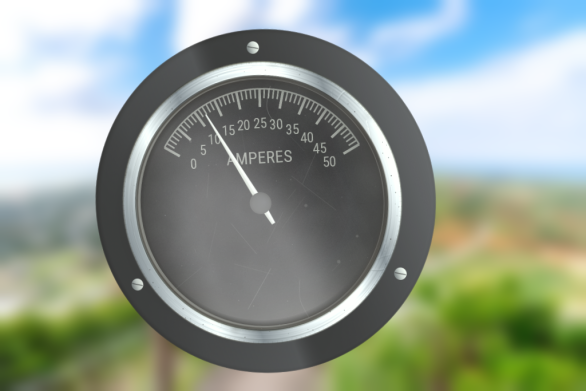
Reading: 12; A
